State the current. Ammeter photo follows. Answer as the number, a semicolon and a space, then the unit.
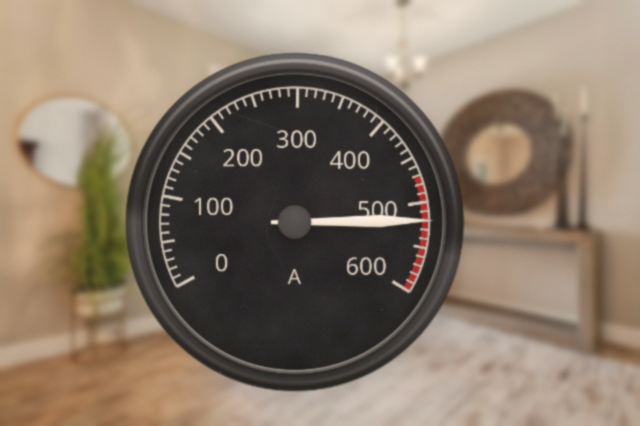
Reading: 520; A
